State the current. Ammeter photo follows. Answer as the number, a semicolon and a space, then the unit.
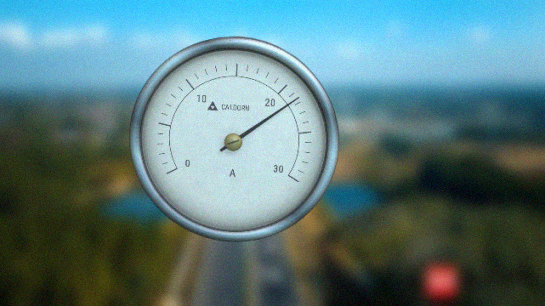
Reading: 21.5; A
